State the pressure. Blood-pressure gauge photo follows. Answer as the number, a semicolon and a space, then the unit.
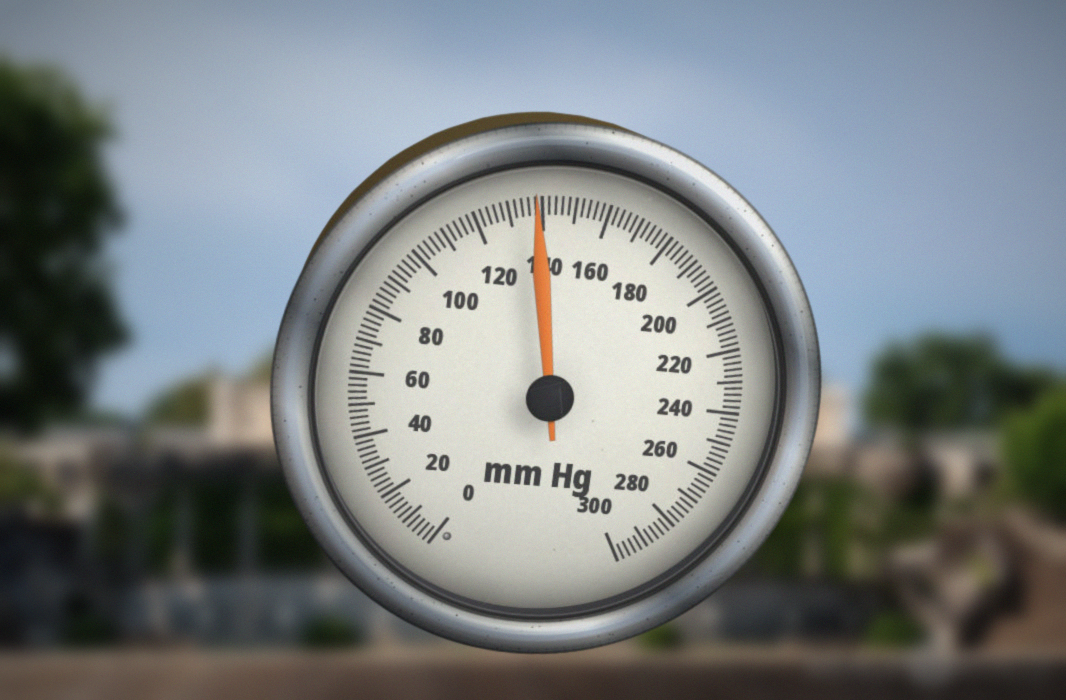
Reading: 138; mmHg
